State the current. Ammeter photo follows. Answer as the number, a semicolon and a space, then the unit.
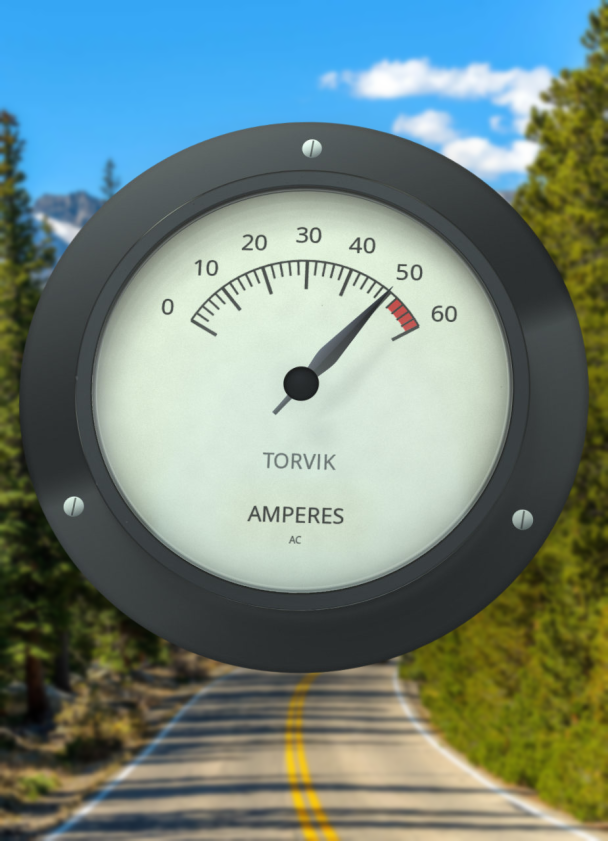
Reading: 50; A
